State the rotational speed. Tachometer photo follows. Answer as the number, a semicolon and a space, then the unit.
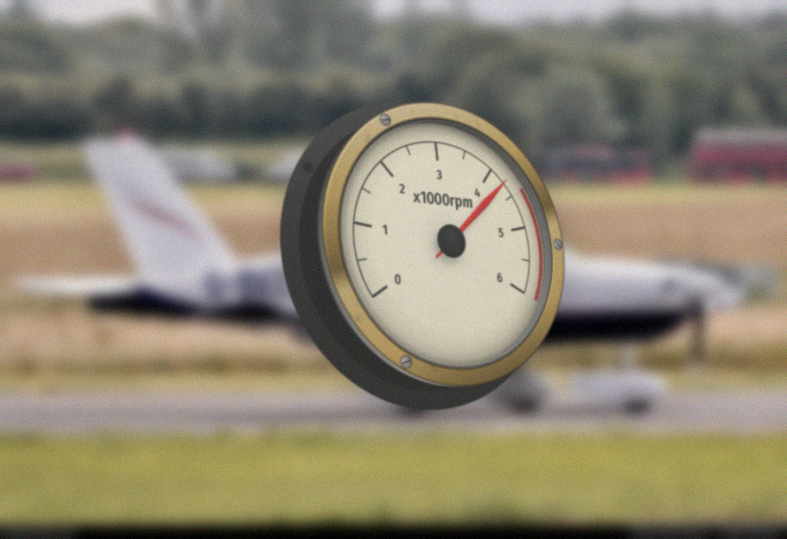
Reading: 4250; rpm
